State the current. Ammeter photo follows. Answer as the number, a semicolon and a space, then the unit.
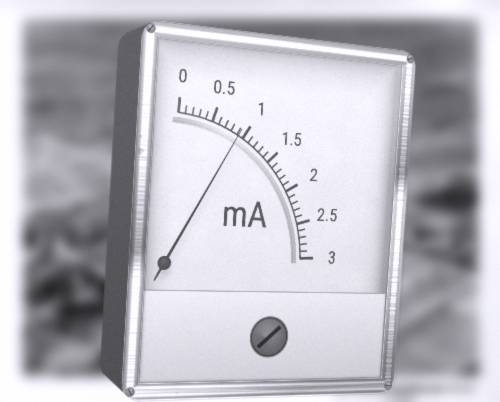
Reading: 0.9; mA
